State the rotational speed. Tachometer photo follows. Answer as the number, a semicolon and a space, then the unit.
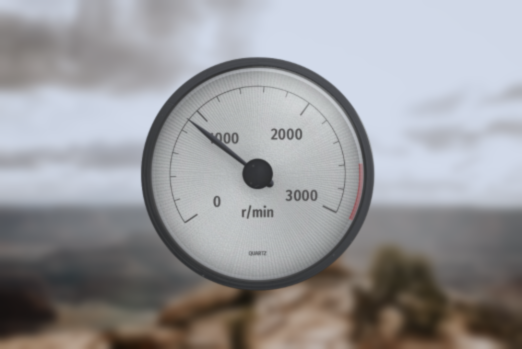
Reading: 900; rpm
